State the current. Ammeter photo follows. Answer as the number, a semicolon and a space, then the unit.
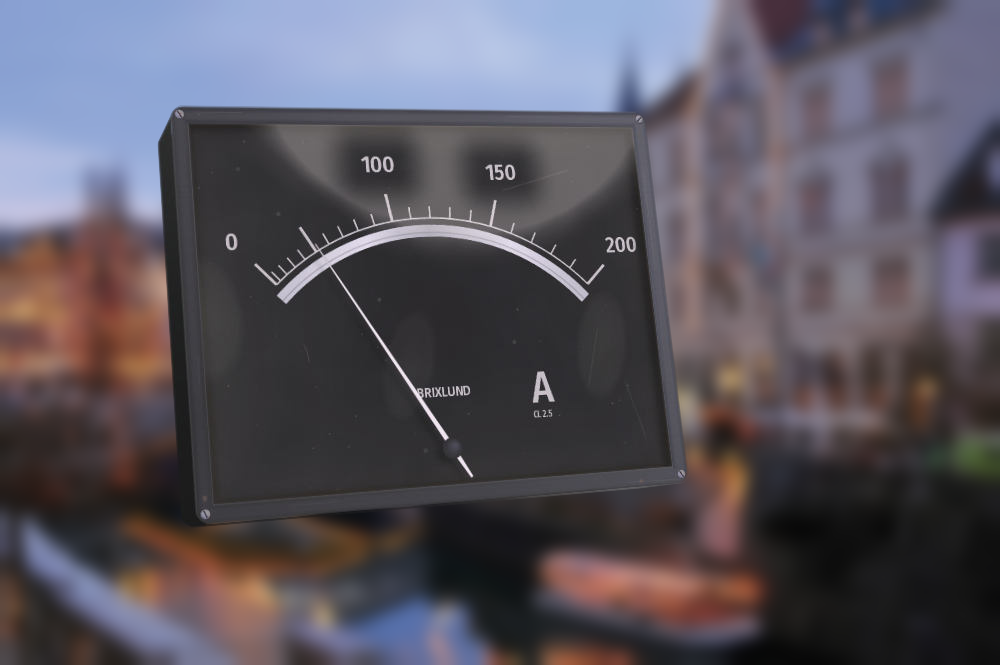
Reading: 50; A
